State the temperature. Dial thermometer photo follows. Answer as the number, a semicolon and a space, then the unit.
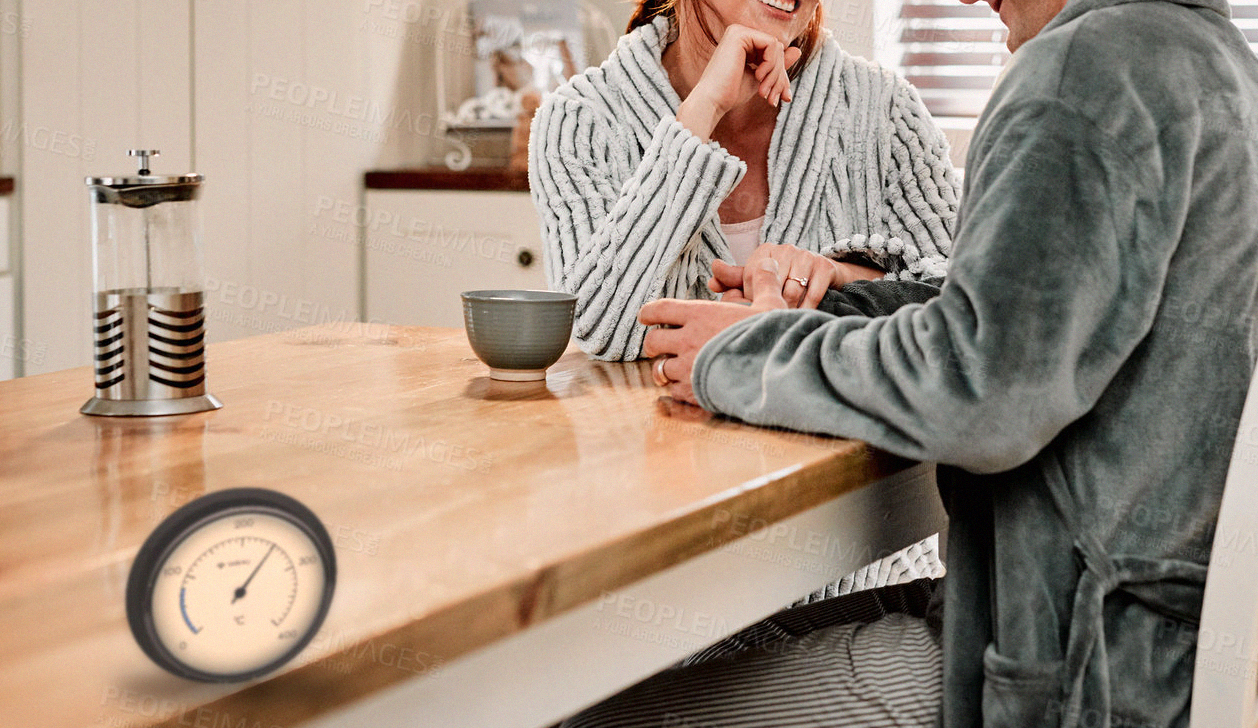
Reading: 250; °C
